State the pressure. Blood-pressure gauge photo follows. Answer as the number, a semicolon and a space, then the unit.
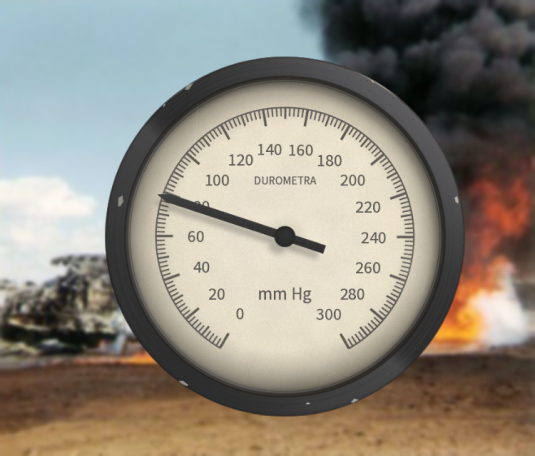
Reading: 78; mmHg
